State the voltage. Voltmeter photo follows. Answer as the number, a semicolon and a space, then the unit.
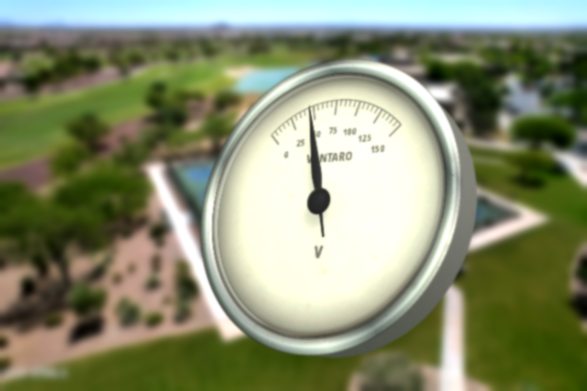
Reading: 50; V
